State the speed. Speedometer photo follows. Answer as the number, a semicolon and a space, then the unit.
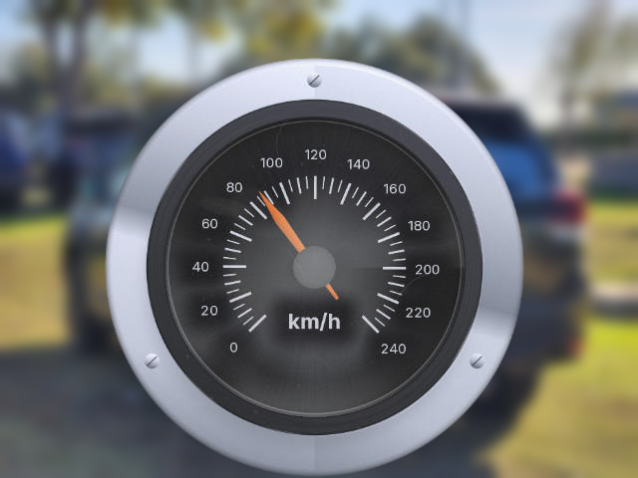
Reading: 87.5; km/h
